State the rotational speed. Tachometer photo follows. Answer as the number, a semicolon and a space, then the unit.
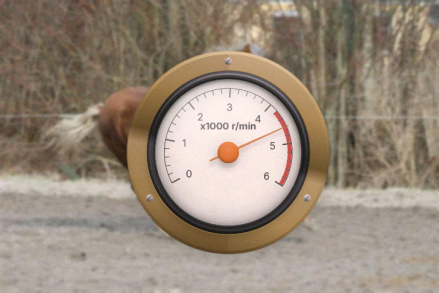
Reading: 4600; rpm
